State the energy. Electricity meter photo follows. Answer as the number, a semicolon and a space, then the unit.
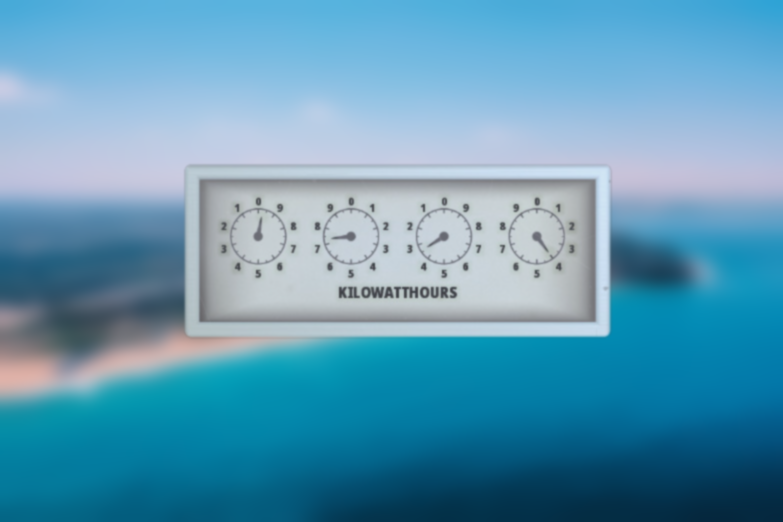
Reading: 9734; kWh
